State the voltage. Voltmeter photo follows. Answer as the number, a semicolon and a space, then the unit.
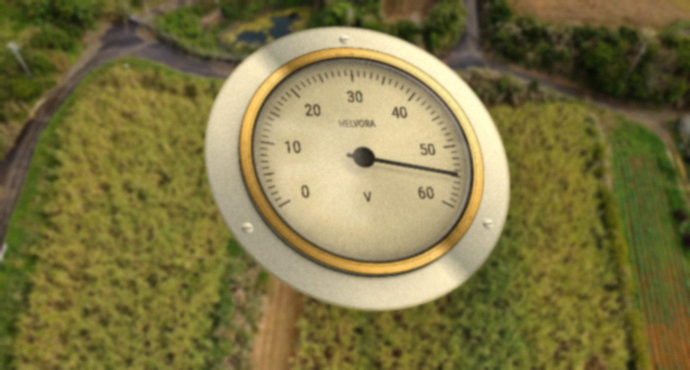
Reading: 55; V
